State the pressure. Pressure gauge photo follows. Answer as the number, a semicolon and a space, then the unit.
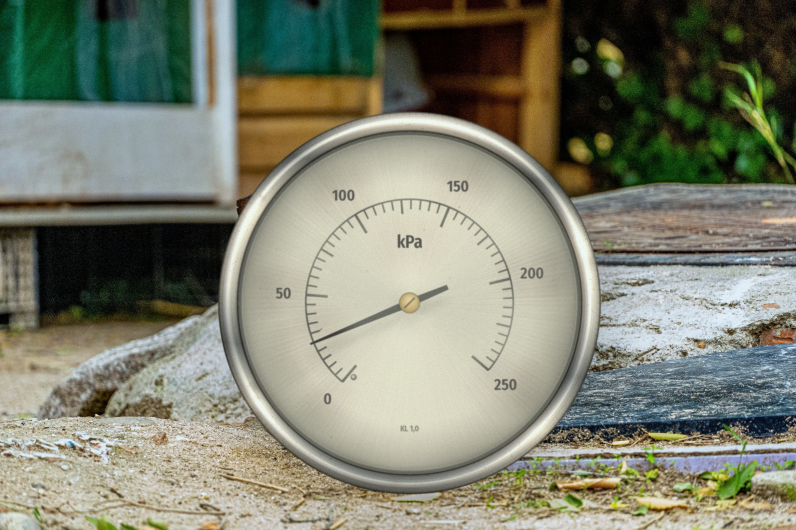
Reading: 25; kPa
